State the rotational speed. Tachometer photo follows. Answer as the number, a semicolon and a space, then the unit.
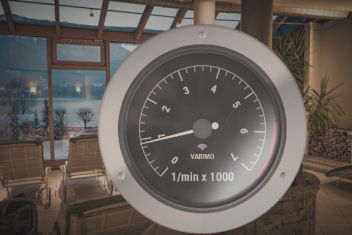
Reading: 900; rpm
